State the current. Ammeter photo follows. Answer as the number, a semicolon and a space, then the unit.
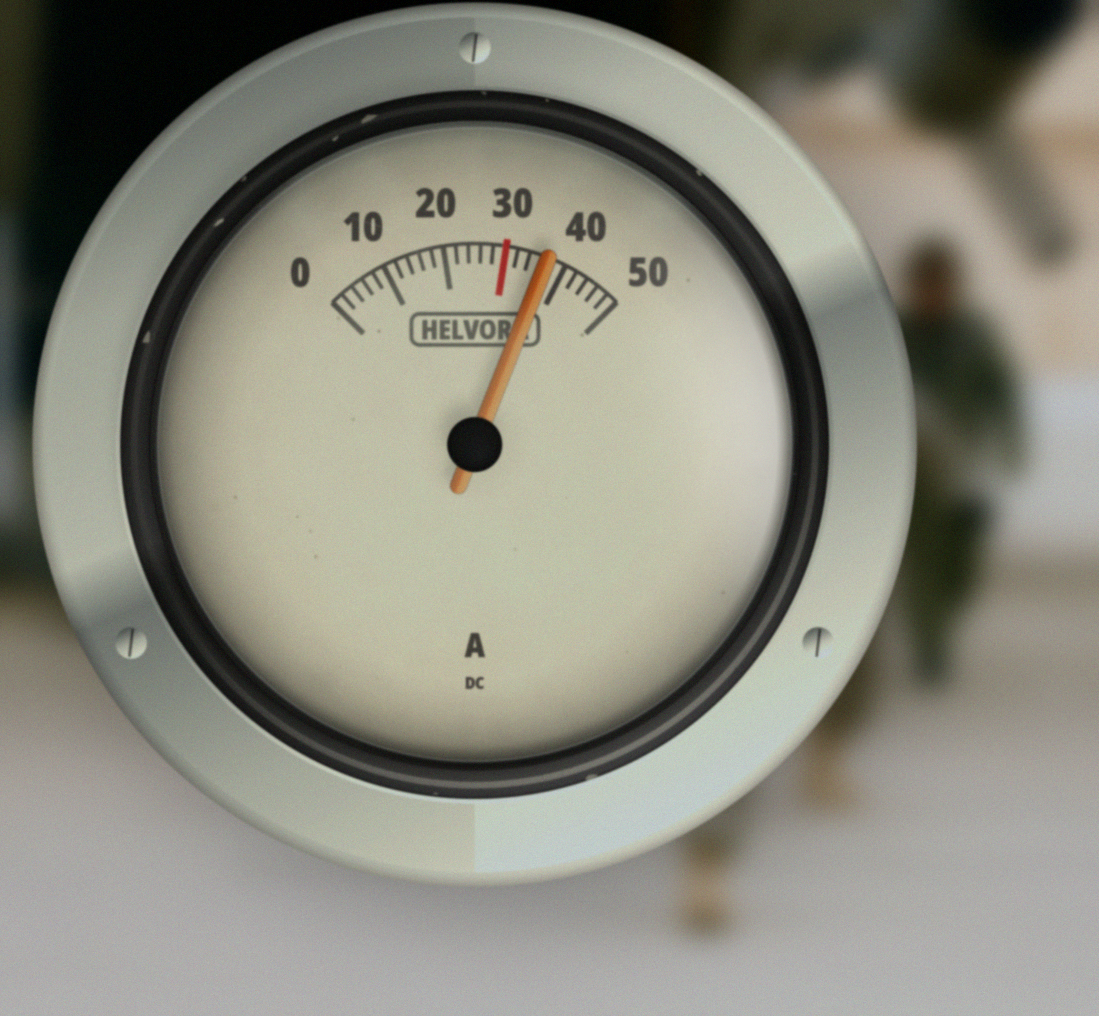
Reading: 37; A
